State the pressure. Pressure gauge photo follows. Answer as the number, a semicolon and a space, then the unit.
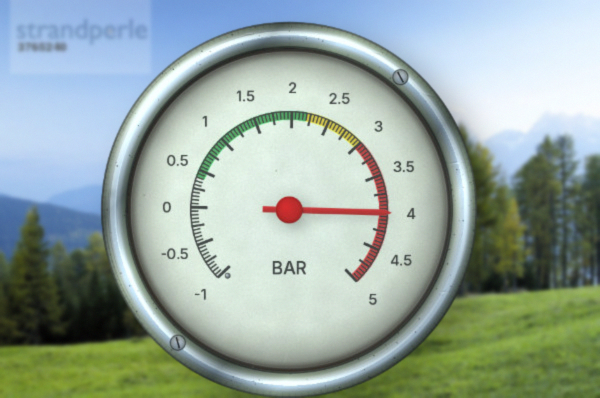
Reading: 4; bar
